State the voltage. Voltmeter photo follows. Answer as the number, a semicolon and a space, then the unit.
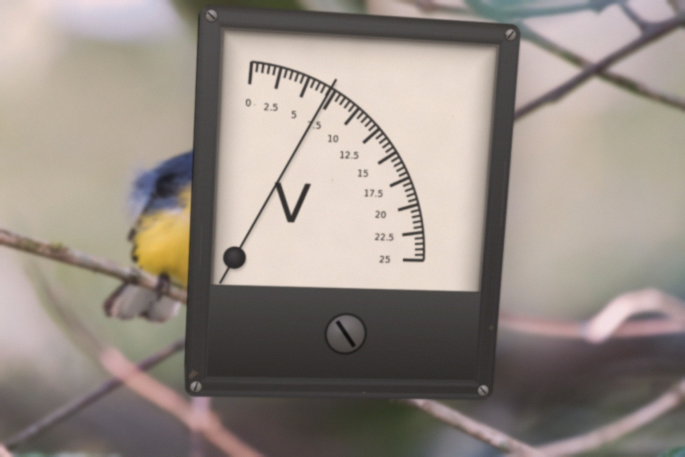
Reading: 7; V
